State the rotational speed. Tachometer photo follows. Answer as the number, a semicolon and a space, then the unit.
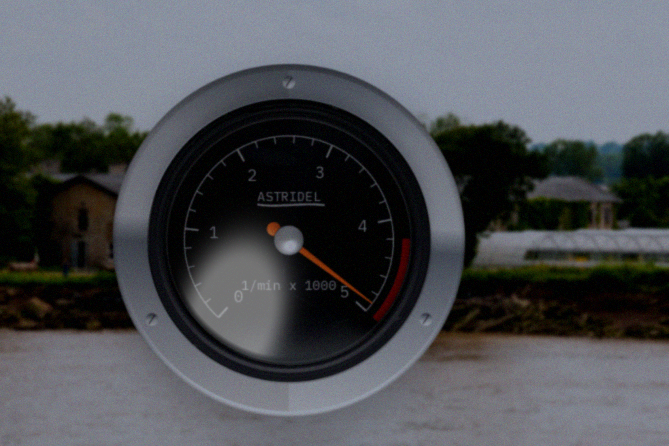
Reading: 4900; rpm
